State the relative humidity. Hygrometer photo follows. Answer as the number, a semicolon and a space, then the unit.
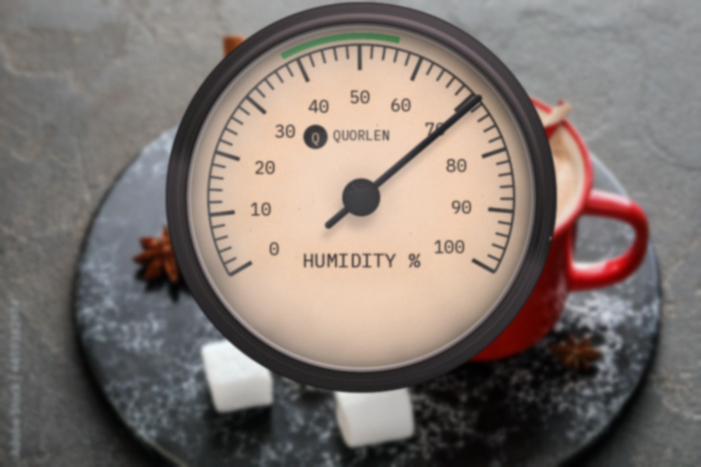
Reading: 71; %
